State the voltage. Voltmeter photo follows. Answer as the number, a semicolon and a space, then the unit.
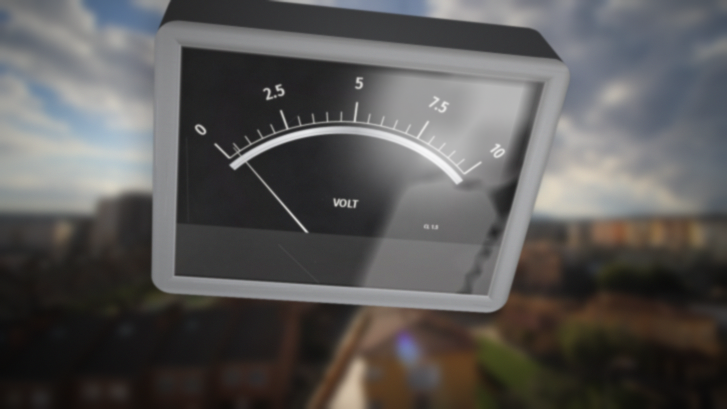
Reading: 0.5; V
